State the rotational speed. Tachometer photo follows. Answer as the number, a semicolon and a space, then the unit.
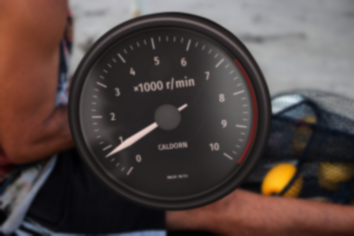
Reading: 800; rpm
